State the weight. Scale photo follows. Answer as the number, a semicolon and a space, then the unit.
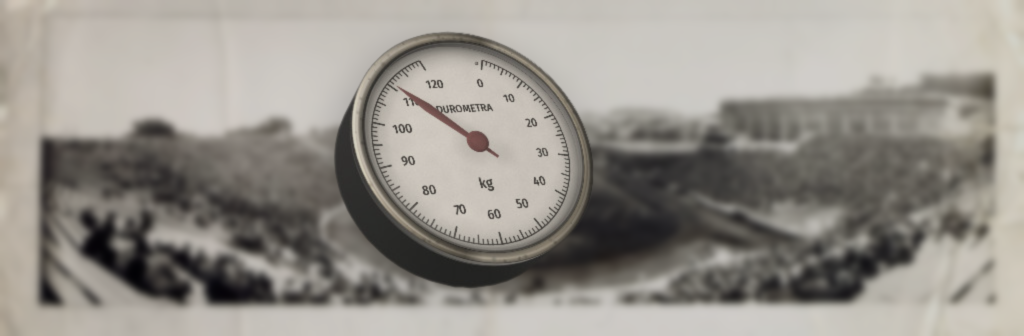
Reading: 110; kg
